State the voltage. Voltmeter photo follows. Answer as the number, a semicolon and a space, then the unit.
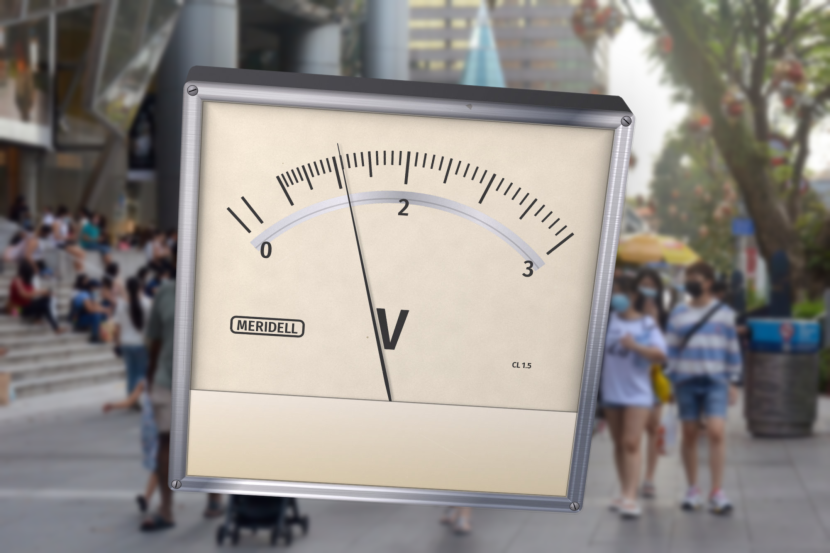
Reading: 1.55; V
